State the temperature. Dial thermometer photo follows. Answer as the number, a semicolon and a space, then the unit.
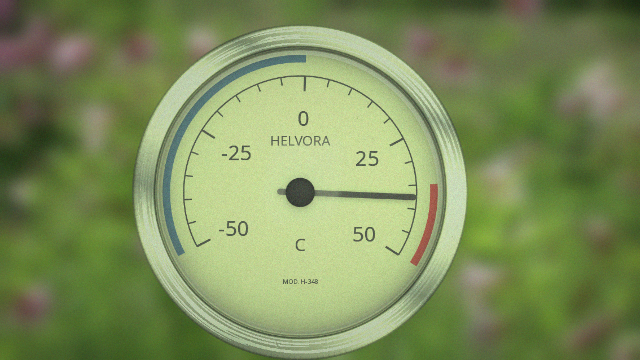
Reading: 37.5; °C
